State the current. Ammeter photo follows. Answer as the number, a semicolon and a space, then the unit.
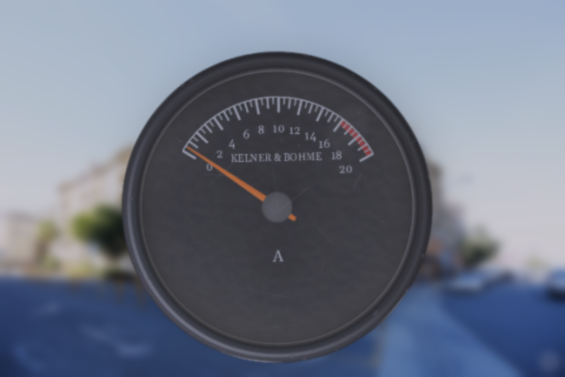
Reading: 0.5; A
